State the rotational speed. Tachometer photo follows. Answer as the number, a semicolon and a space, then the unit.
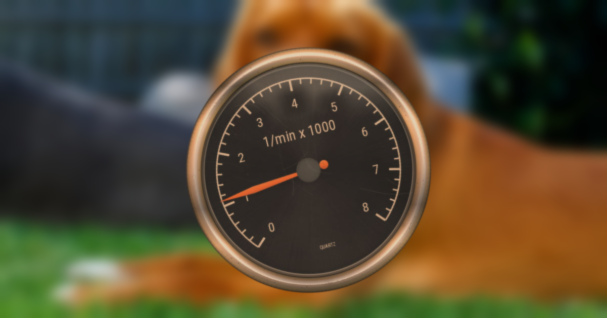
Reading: 1100; rpm
